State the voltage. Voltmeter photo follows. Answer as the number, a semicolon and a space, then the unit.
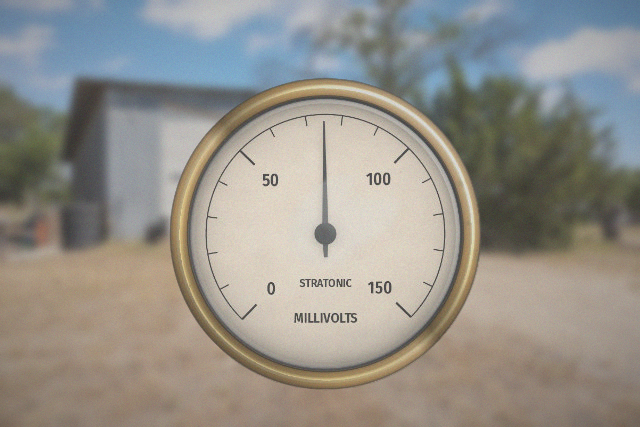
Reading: 75; mV
